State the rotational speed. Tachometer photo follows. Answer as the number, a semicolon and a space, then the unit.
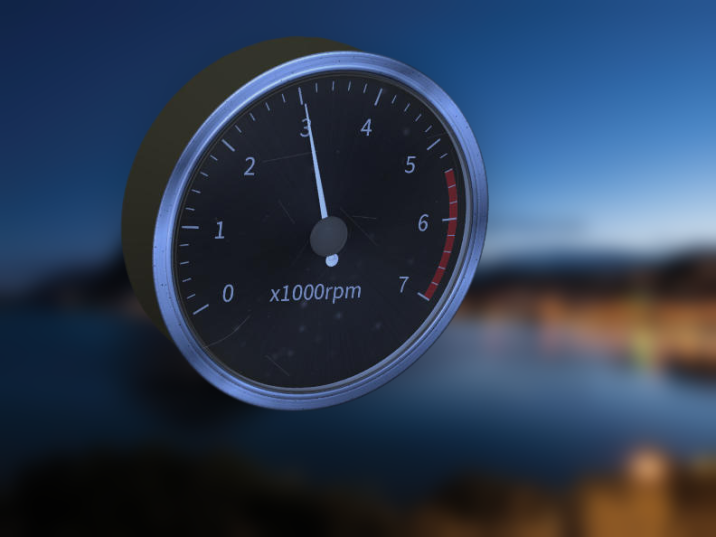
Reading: 3000; rpm
